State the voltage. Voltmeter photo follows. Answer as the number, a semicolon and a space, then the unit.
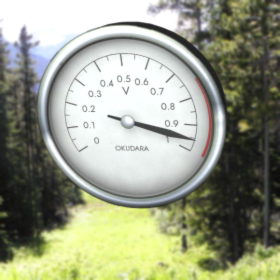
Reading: 0.95; V
